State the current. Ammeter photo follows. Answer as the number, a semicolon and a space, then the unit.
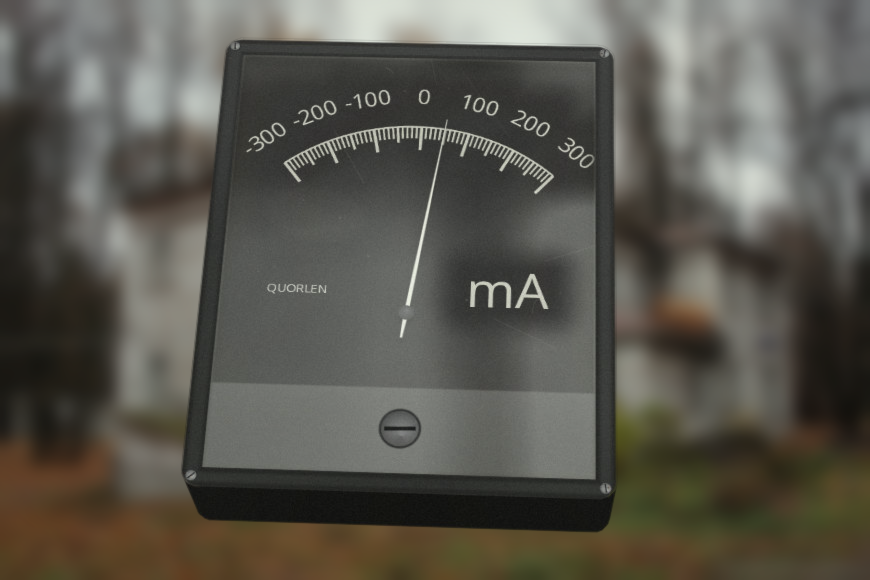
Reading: 50; mA
